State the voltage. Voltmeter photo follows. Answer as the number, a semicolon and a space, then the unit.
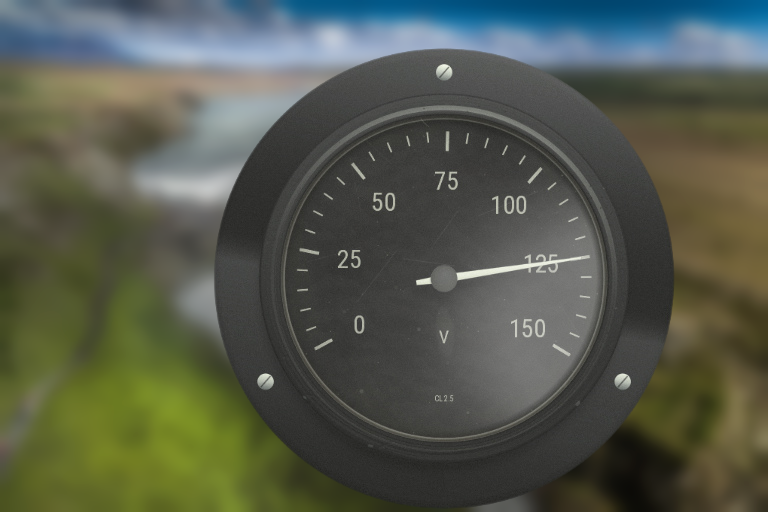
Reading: 125; V
